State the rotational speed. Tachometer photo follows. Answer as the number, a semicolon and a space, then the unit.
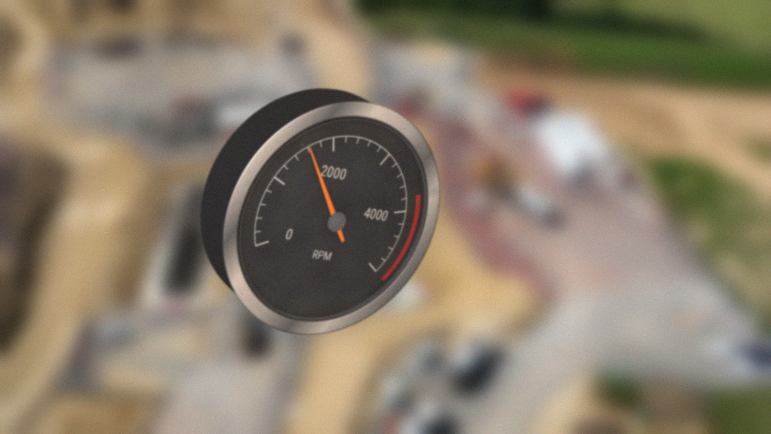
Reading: 1600; rpm
